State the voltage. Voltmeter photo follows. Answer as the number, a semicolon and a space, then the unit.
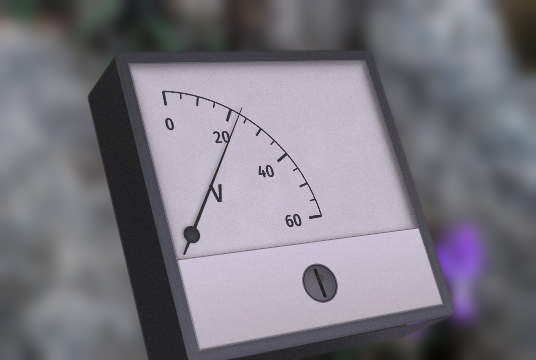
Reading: 22.5; V
